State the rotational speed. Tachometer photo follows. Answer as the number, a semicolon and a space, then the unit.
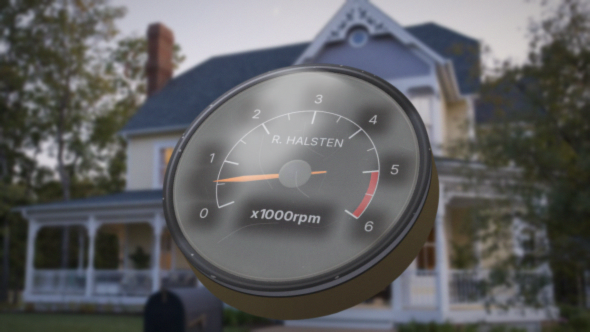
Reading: 500; rpm
